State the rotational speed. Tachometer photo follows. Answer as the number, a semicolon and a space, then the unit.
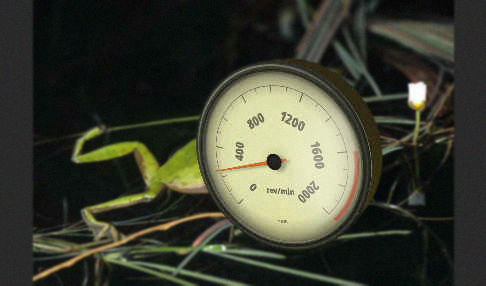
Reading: 250; rpm
